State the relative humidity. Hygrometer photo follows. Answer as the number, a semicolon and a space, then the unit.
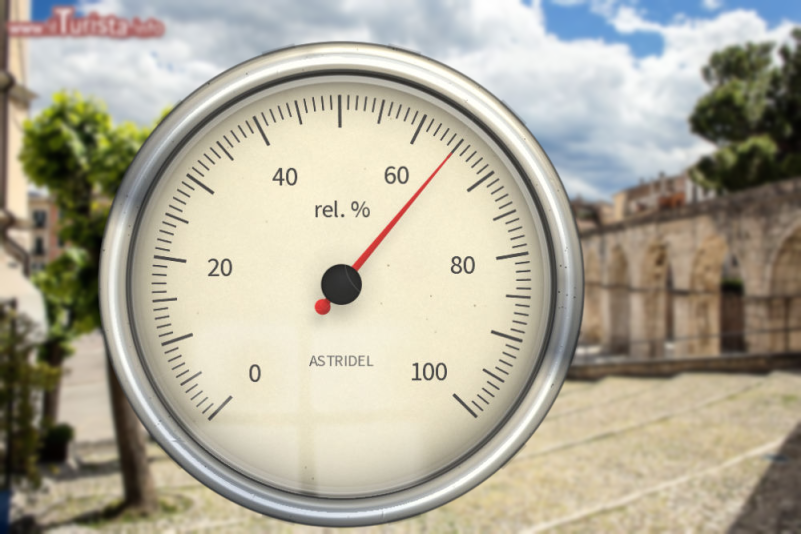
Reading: 65; %
